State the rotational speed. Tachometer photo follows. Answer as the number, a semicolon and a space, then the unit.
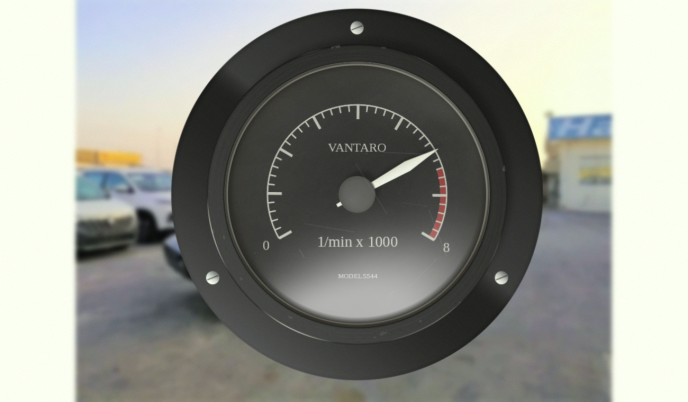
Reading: 6000; rpm
